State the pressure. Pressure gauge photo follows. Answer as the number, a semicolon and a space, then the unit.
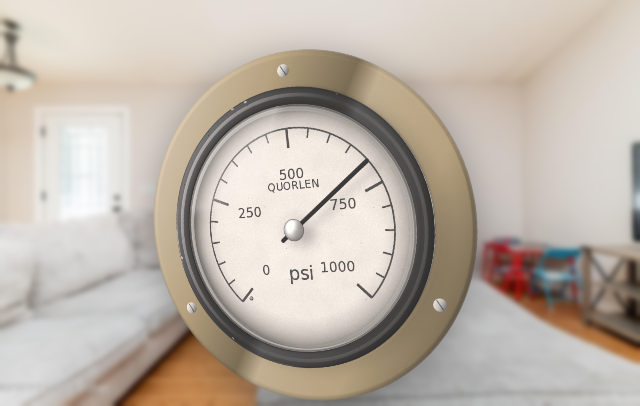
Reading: 700; psi
